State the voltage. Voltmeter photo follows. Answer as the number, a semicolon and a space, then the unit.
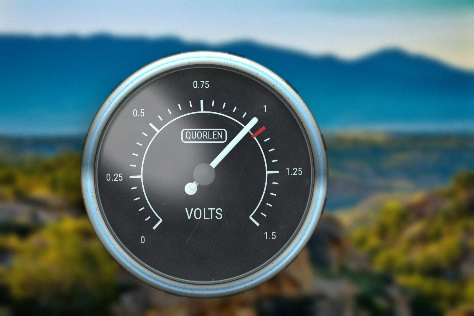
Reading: 1; V
